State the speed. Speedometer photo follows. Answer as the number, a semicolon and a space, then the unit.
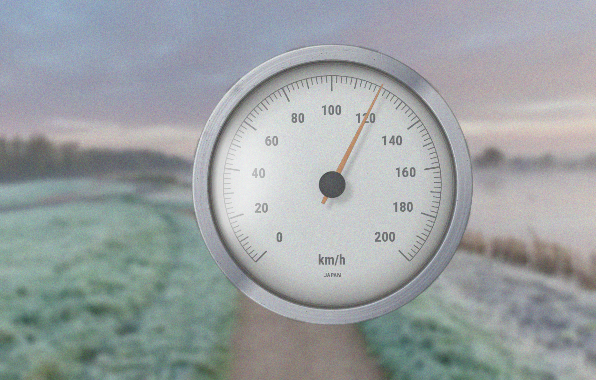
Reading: 120; km/h
